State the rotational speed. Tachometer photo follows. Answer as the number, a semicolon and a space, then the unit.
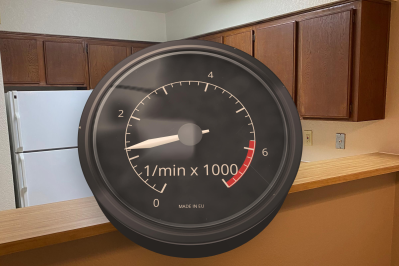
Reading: 1200; rpm
